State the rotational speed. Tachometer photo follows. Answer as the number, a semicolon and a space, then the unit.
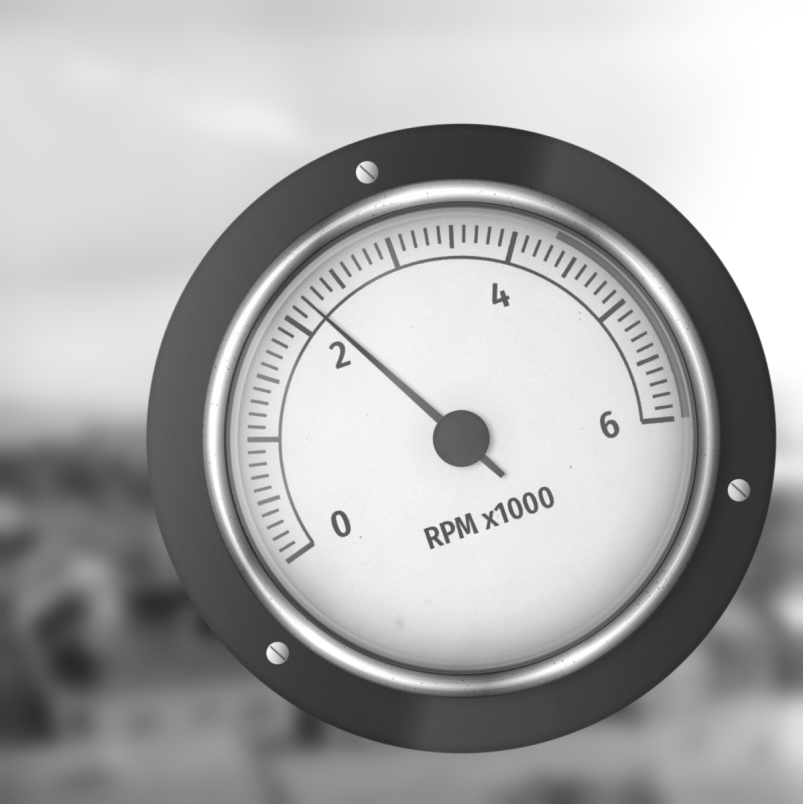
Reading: 2200; rpm
